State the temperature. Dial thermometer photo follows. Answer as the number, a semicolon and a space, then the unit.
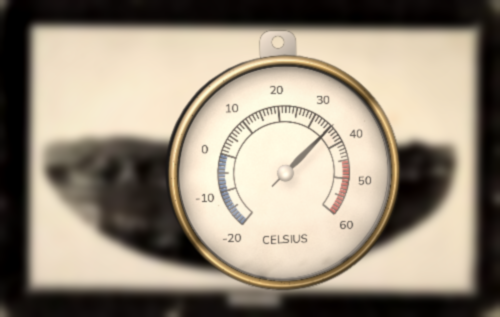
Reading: 35; °C
